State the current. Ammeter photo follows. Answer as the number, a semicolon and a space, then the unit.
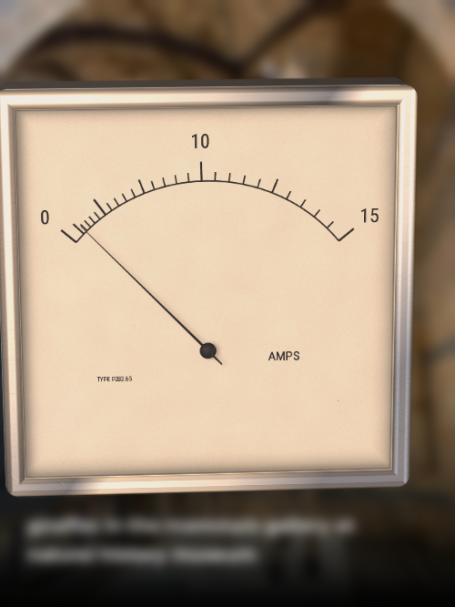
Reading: 3; A
